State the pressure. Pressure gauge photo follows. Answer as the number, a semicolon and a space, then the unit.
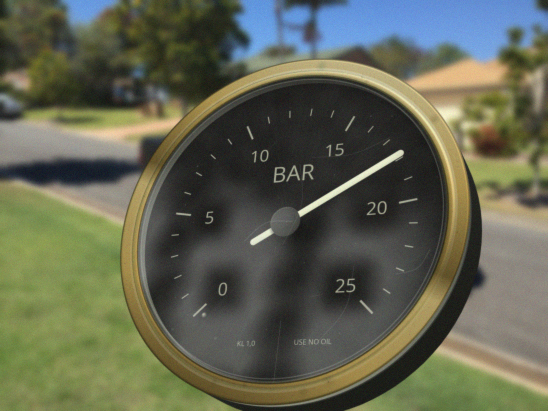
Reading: 18; bar
